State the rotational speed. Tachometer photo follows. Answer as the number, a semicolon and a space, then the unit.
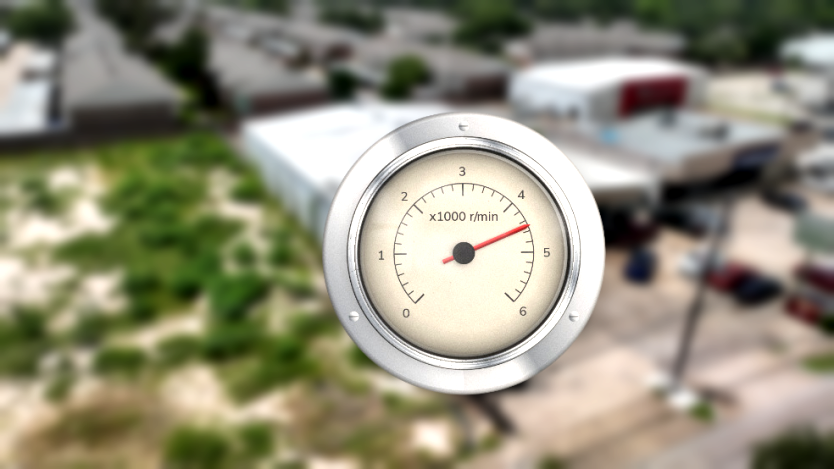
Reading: 4500; rpm
